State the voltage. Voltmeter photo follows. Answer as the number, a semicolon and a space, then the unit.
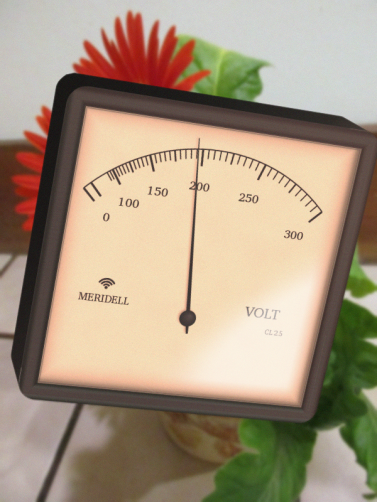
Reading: 195; V
